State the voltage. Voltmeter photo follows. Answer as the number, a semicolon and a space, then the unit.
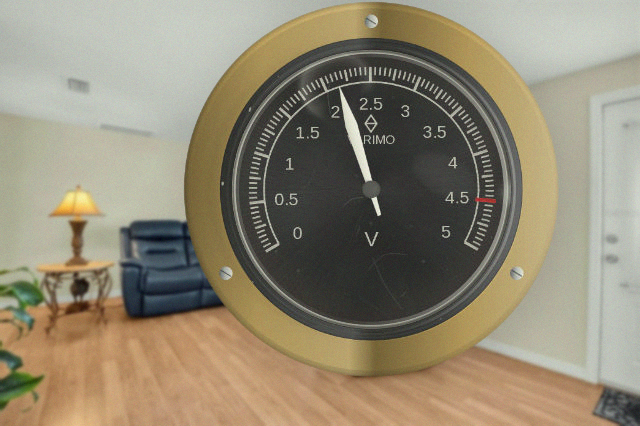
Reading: 2.15; V
